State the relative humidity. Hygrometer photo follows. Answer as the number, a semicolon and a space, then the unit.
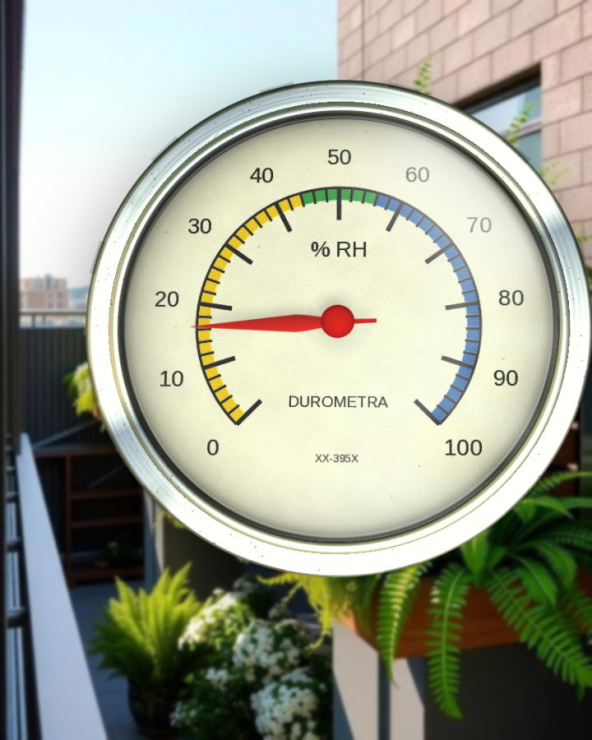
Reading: 16; %
